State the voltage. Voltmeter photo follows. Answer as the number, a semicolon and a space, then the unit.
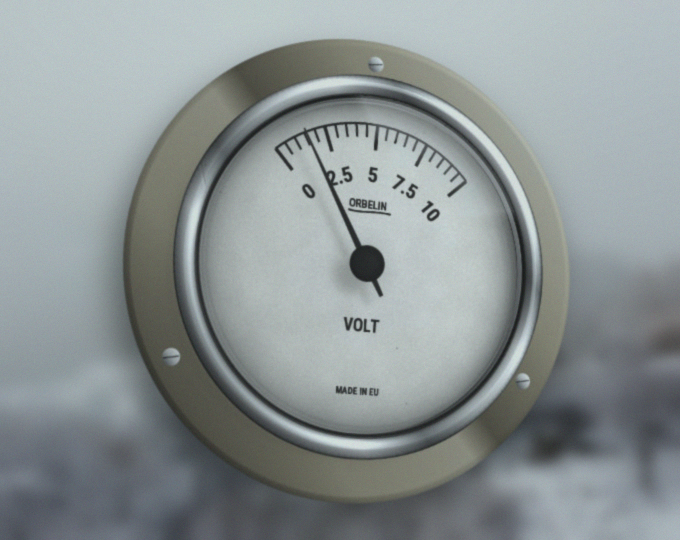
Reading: 1.5; V
